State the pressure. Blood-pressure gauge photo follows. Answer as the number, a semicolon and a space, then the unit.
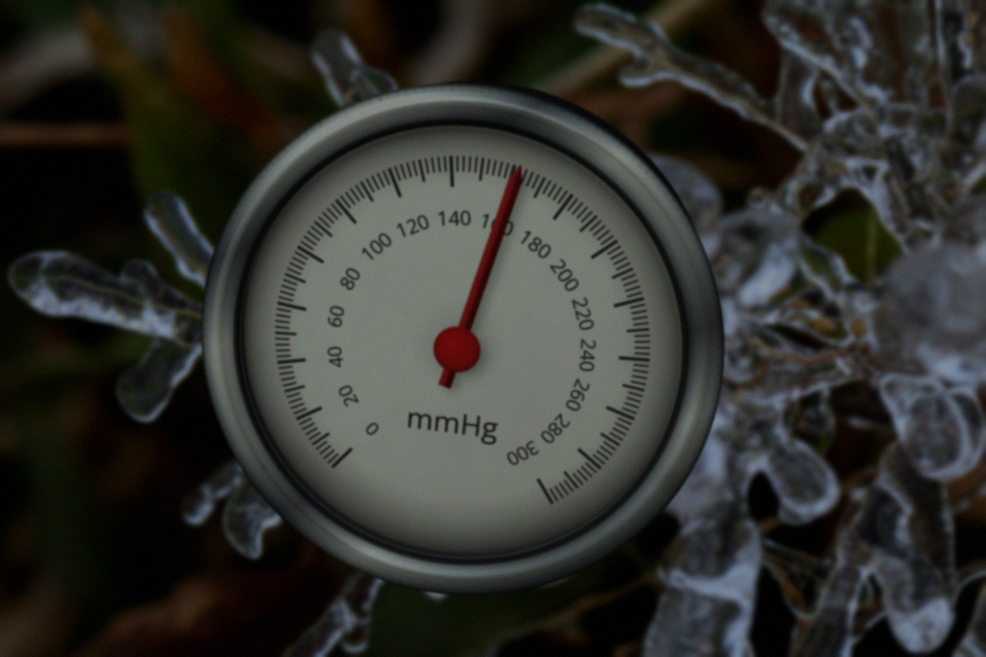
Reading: 162; mmHg
